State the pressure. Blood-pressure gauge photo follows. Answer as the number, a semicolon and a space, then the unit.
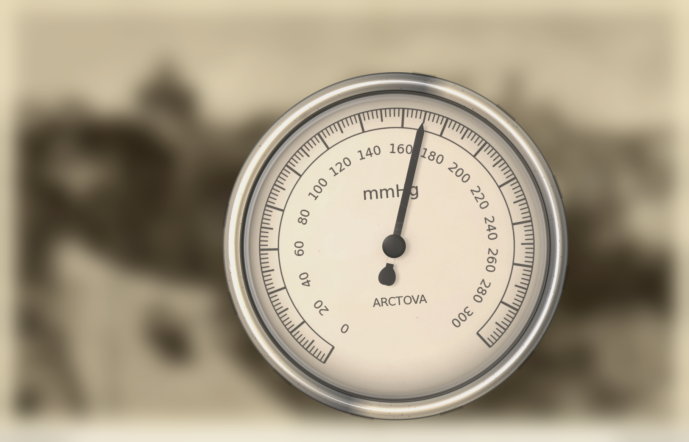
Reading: 170; mmHg
